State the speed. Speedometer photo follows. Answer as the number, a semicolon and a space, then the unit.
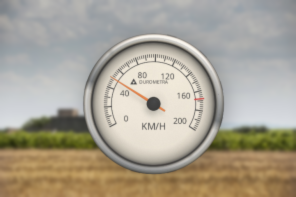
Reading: 50; km/h
